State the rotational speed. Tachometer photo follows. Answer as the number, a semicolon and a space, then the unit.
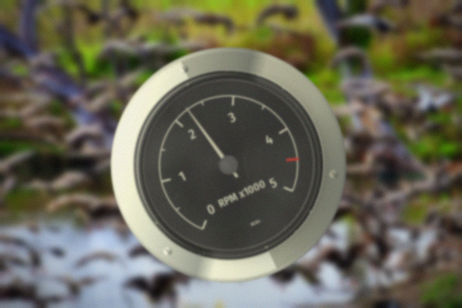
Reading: 2250; rpm
